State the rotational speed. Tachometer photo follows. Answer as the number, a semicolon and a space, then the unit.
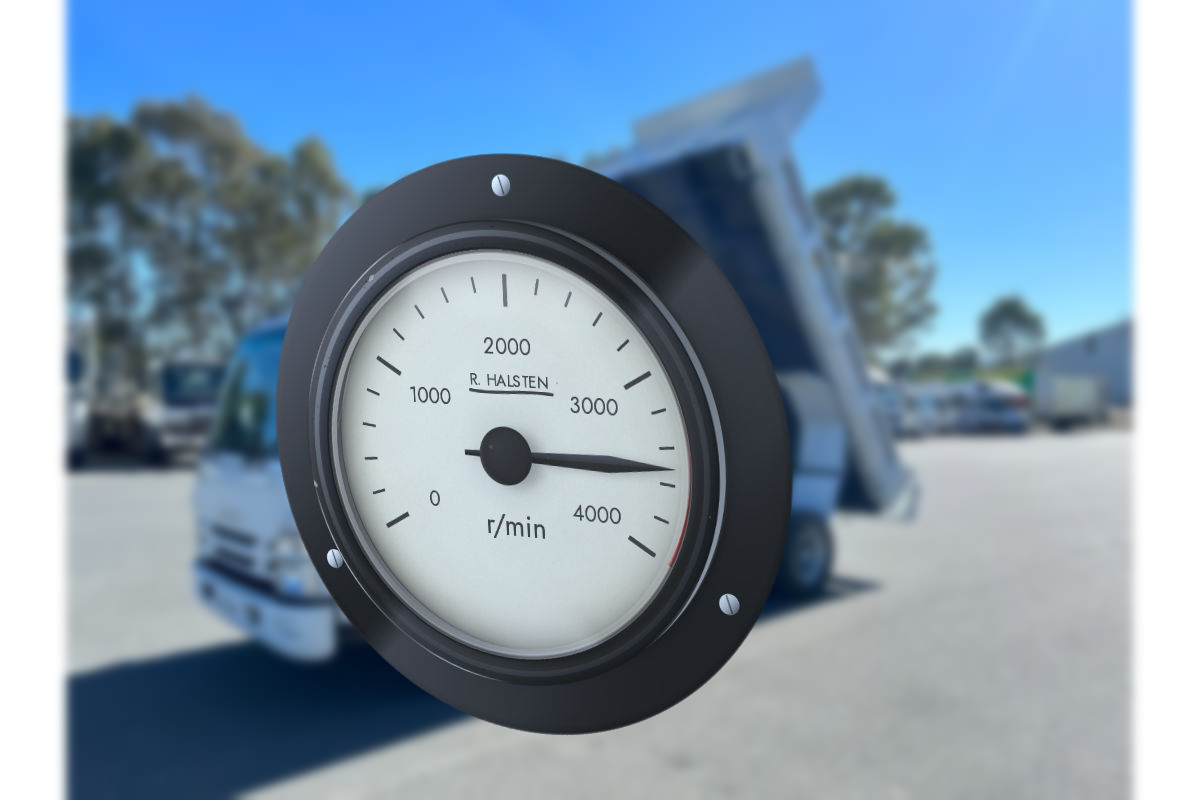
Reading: 3500; rpm
